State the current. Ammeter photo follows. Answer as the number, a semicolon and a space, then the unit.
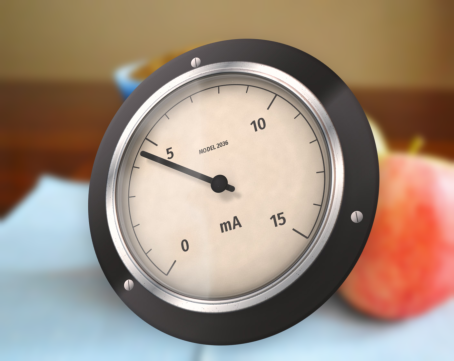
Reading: 4.5; mA
